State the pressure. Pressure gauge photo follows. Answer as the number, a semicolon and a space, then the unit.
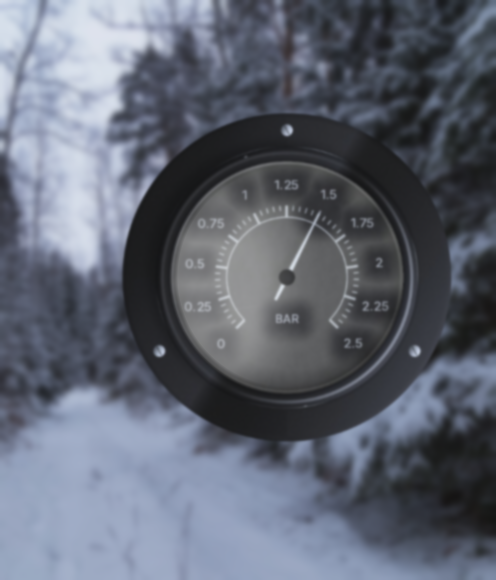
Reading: 1.5; bar
